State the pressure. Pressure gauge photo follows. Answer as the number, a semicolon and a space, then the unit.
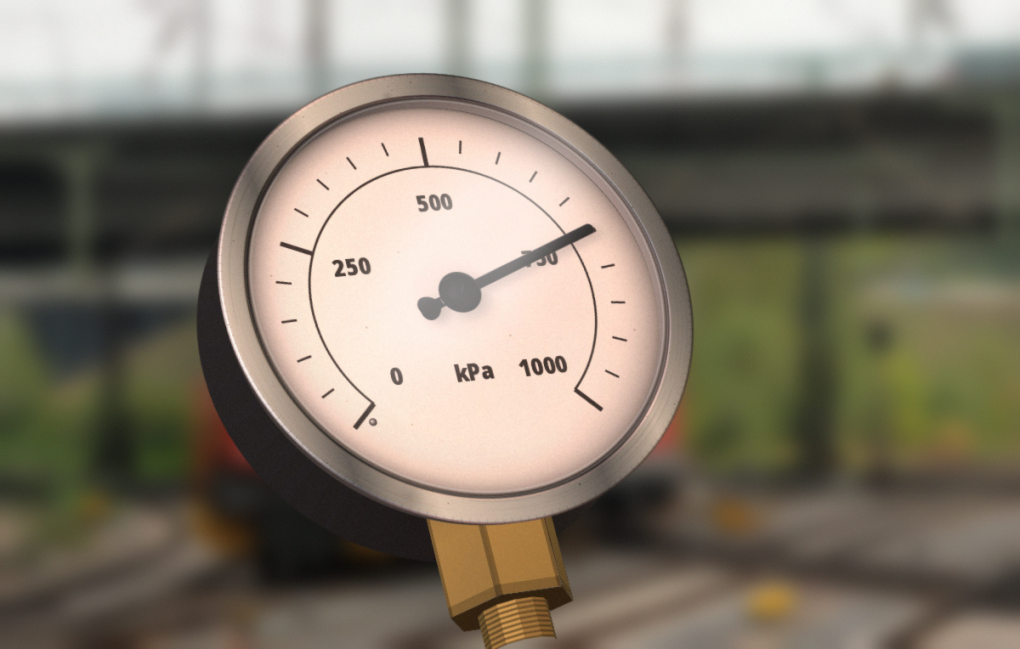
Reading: 750; kPa
